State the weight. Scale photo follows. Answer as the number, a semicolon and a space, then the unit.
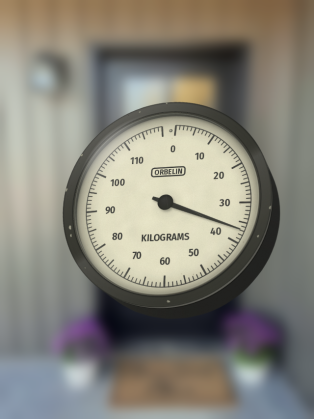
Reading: 37; kg
